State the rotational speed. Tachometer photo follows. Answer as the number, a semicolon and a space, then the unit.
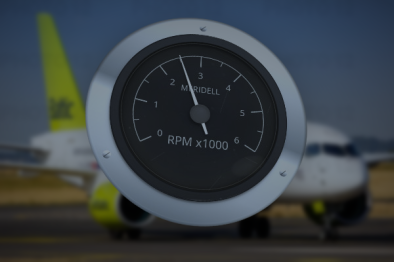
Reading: 2500; rpm
